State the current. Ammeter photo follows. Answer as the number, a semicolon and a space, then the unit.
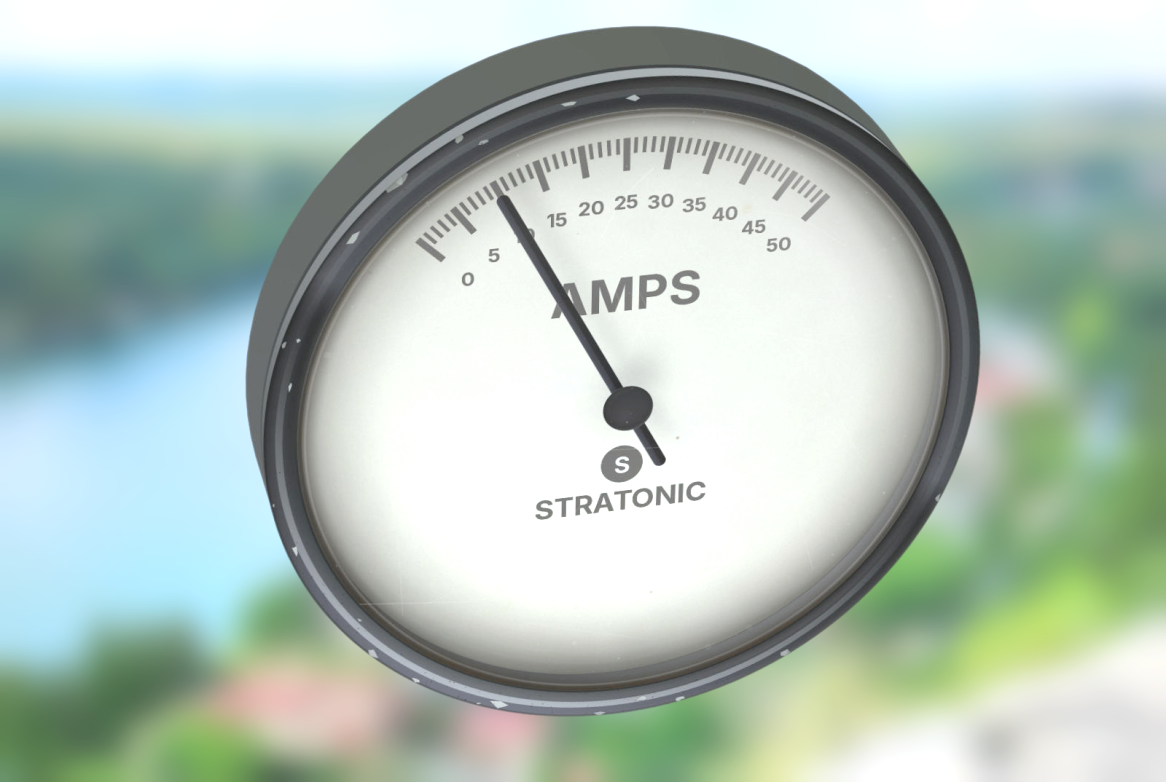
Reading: 10; A
